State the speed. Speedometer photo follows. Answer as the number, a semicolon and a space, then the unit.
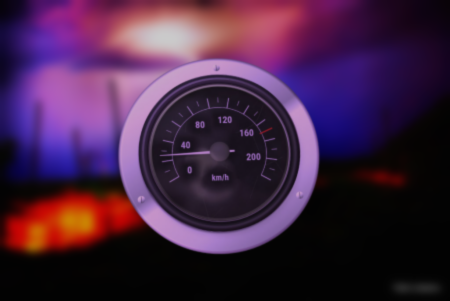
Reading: 25; km/h
